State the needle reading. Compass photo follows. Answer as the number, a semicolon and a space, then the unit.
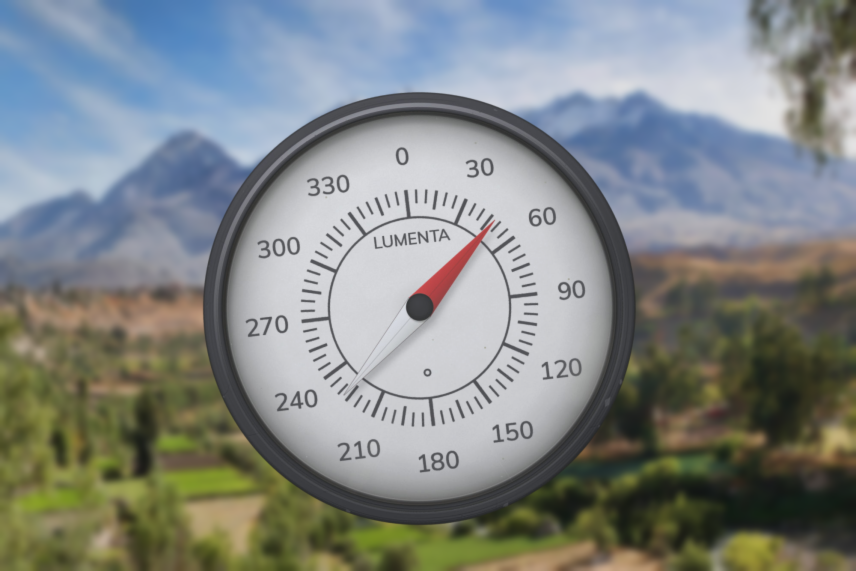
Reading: 47.5; °
